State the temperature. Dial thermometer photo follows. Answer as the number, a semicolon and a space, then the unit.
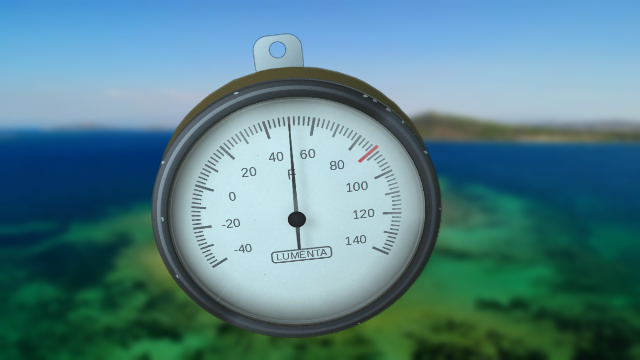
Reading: 50; °F
